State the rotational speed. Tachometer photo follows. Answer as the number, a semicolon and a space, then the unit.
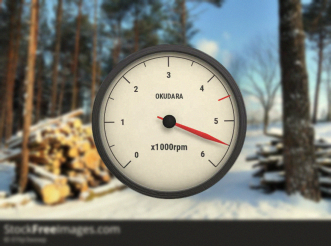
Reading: 5500; rpm
